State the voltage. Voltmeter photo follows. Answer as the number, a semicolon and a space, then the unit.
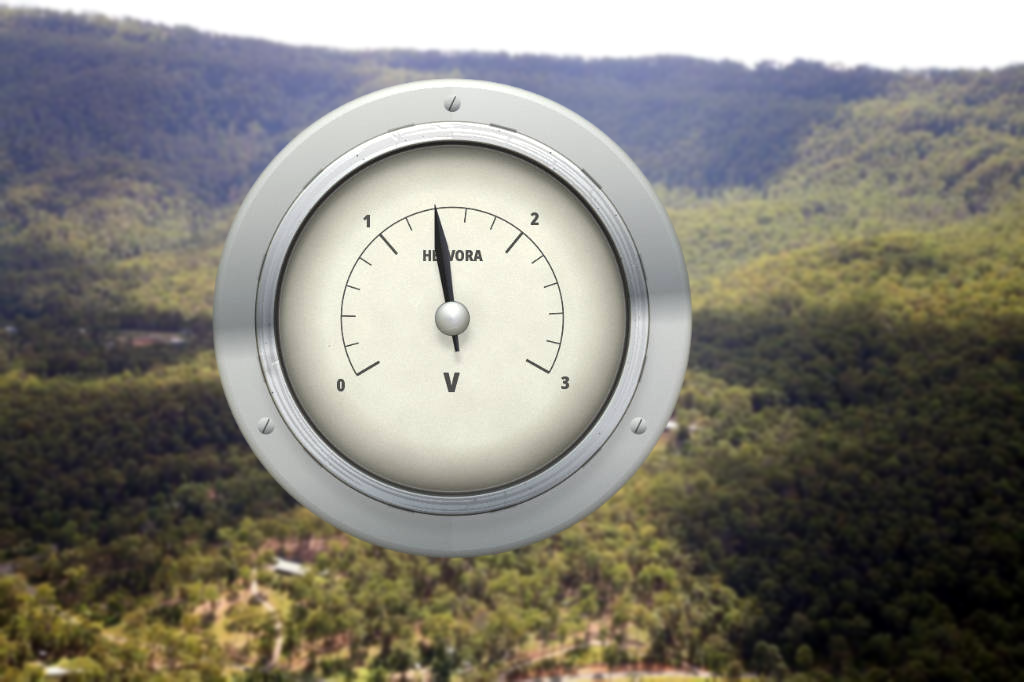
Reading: 1.4; V
